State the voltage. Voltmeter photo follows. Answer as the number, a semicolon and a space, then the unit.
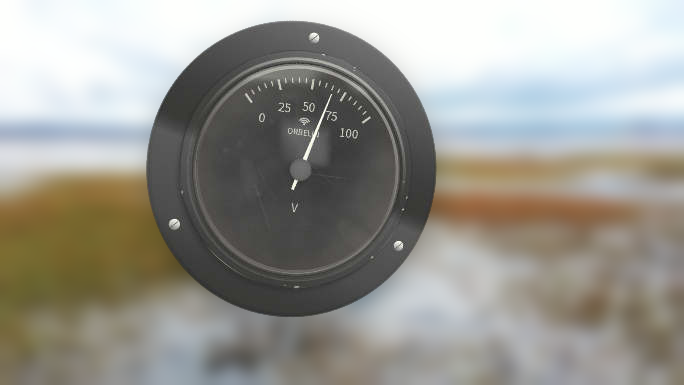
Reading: 65; V
